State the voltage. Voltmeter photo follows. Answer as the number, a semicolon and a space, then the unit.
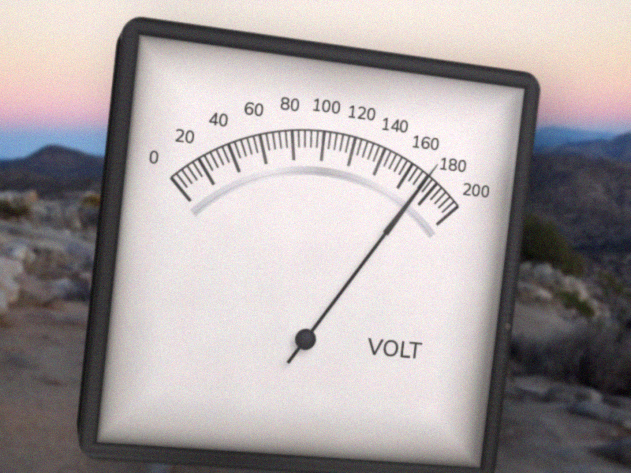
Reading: 172; V
